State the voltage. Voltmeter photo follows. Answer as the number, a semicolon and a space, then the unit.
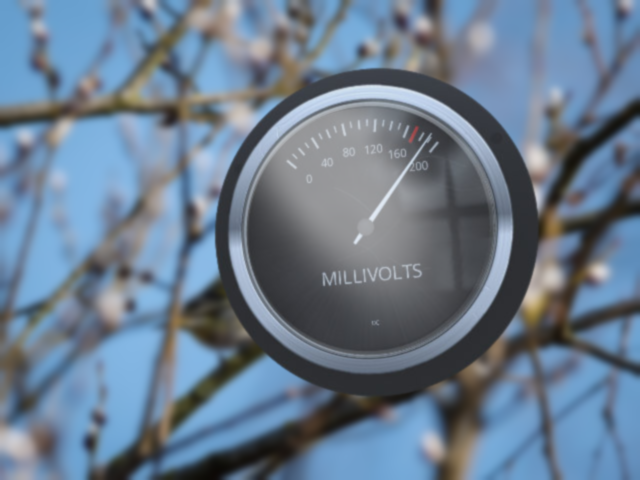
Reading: 190; mV
